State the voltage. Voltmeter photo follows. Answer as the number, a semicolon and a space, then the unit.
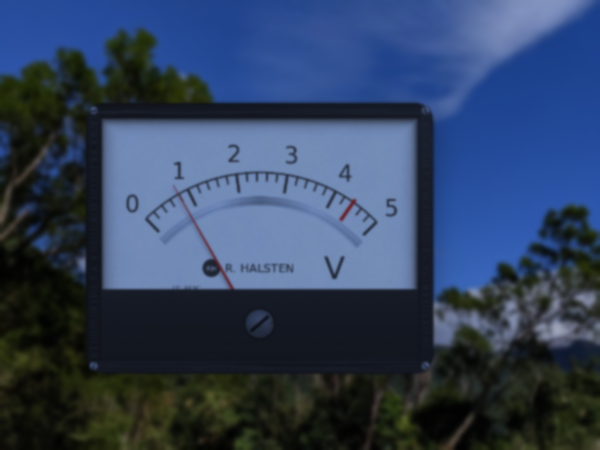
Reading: 0.8; V
